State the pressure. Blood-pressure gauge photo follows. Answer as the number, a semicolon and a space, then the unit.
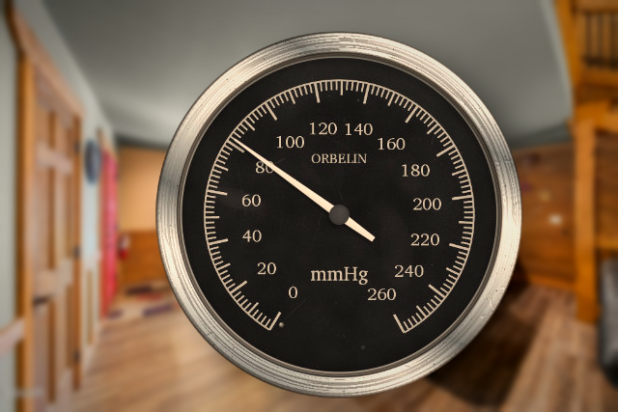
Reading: 82; mmHg
